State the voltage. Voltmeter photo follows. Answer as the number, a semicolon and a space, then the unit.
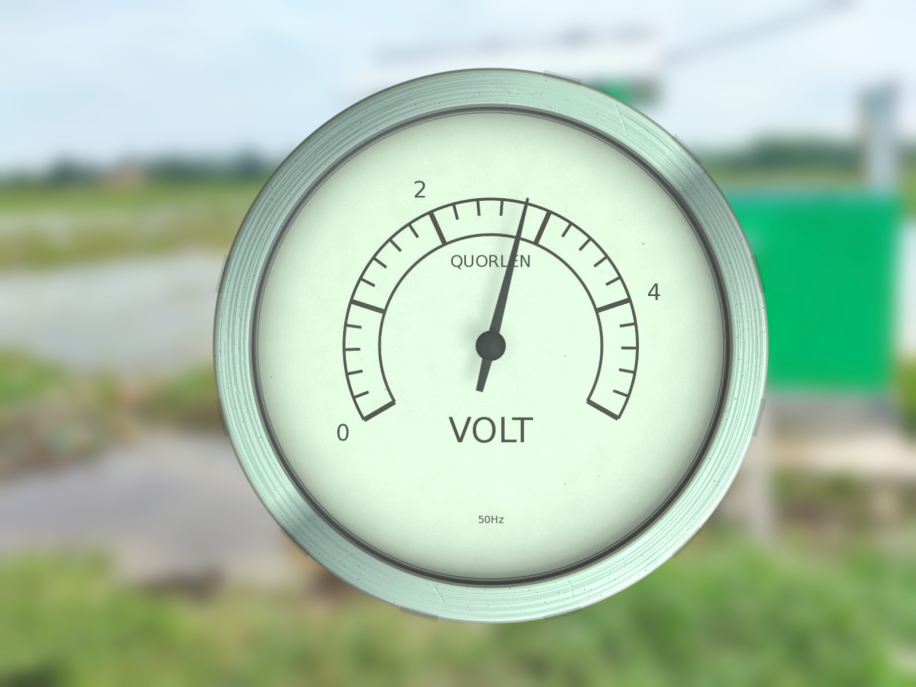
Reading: 2.8; V
